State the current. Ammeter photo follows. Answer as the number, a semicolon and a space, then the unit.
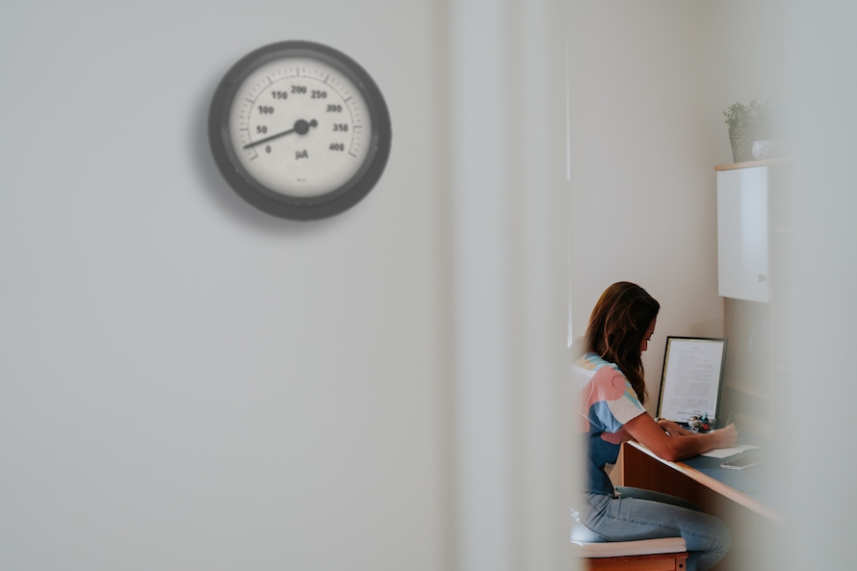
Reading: 20; µA
